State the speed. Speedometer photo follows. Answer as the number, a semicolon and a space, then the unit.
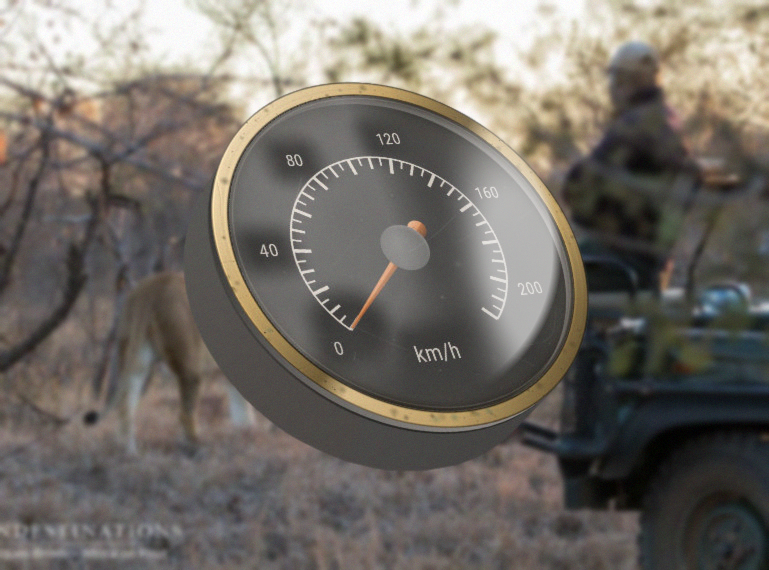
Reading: 0; km/h
